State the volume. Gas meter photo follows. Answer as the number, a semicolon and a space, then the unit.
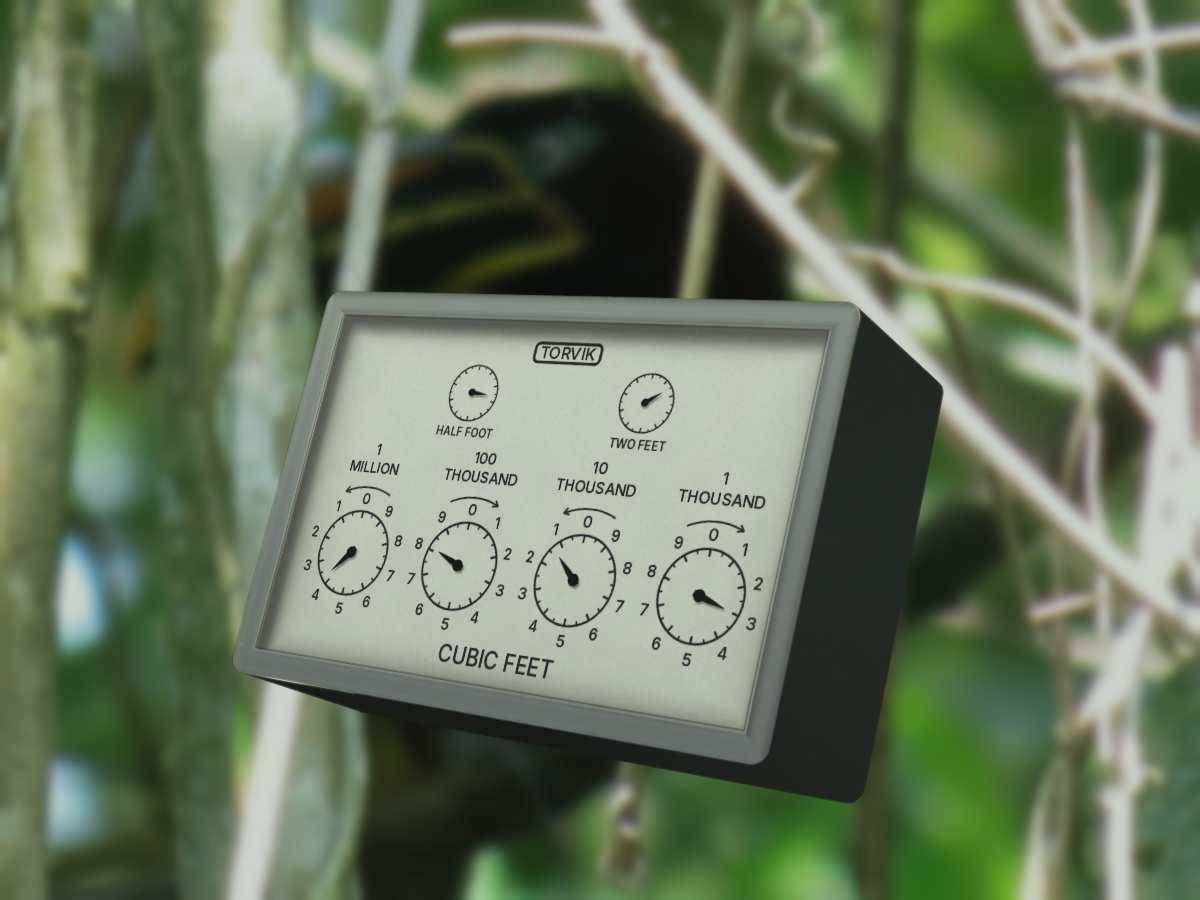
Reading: 381300; ft³
